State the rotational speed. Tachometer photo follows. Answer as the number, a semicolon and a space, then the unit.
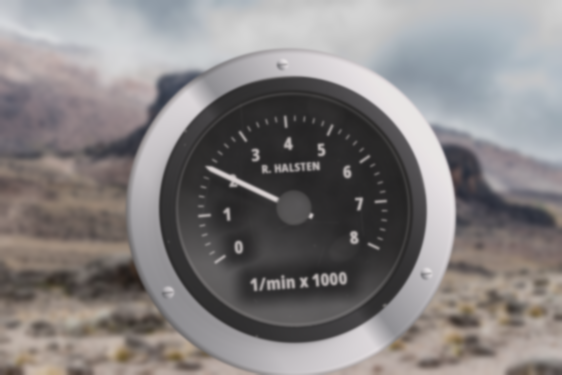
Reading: 2000; rpm
